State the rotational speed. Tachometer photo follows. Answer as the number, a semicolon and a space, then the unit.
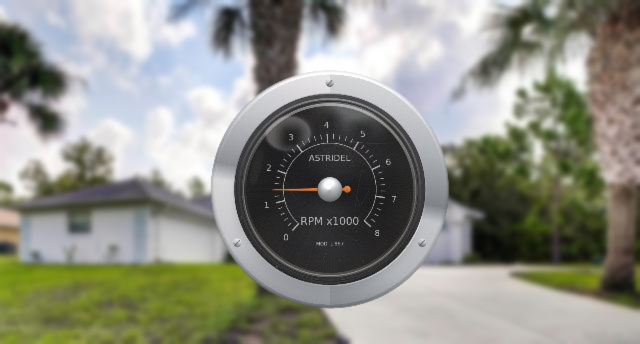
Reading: 1400; rpm
